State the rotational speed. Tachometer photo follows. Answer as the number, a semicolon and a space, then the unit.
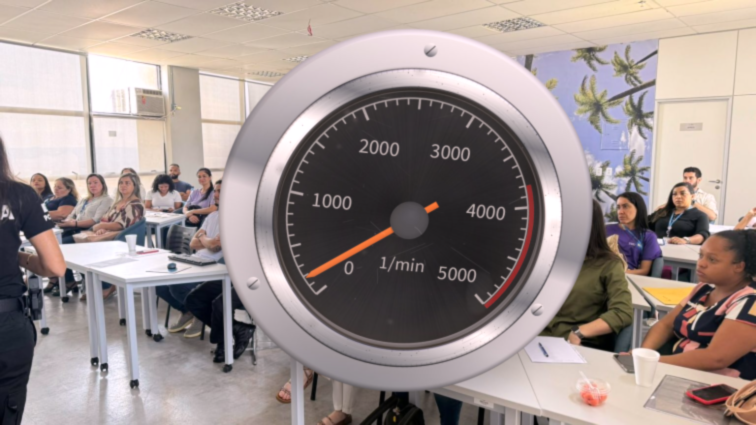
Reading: 200; rpm
